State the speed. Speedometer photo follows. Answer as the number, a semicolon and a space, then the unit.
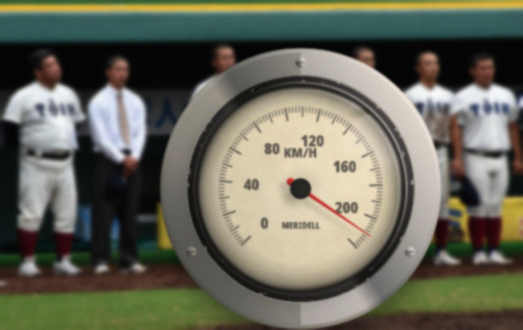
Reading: 210; km/h
